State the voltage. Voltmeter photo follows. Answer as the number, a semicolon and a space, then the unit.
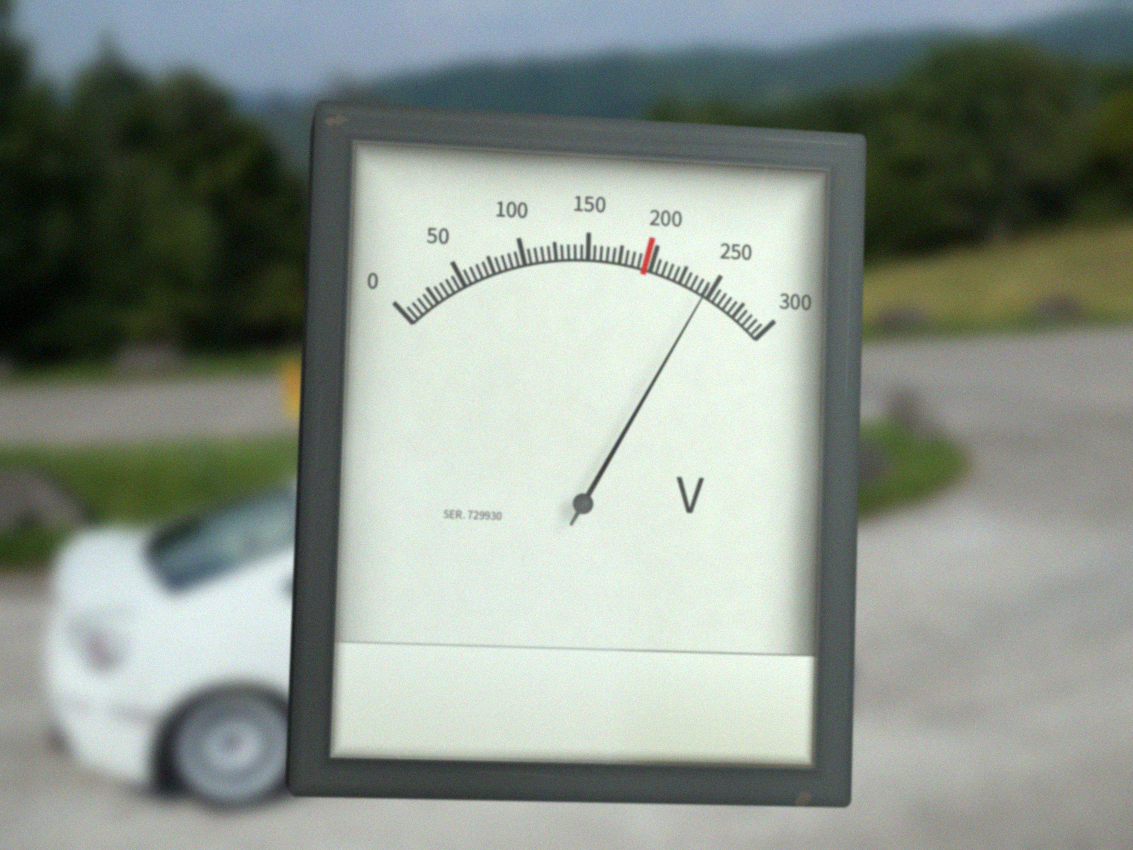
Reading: 245; V
